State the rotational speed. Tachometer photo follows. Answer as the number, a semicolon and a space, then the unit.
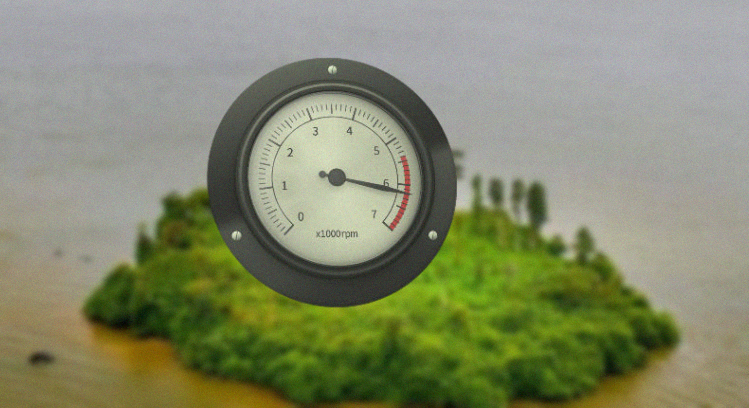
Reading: 6200; rpm
